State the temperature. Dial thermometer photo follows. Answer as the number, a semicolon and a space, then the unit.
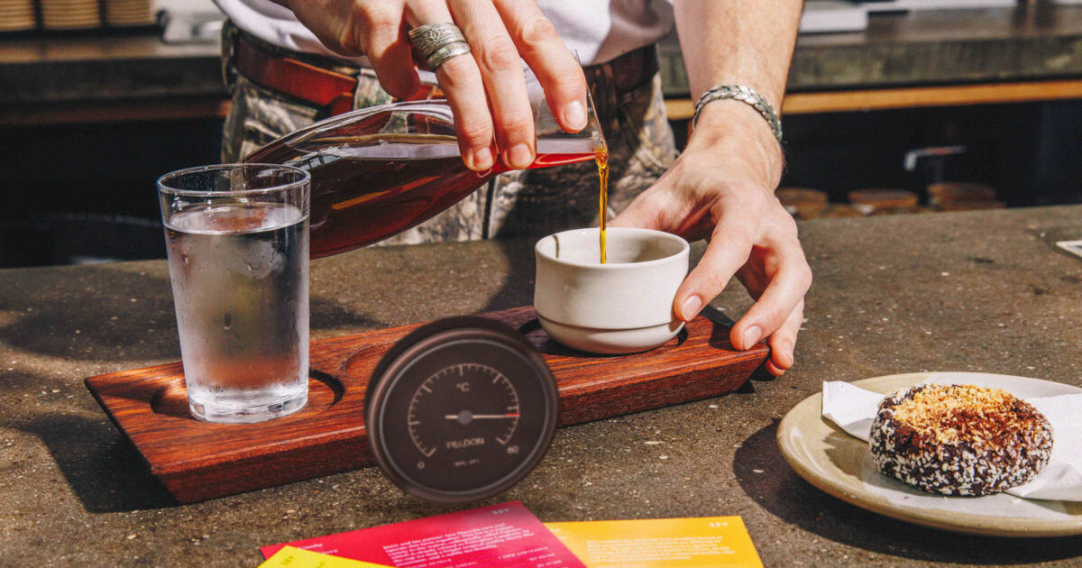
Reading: 52; °C
